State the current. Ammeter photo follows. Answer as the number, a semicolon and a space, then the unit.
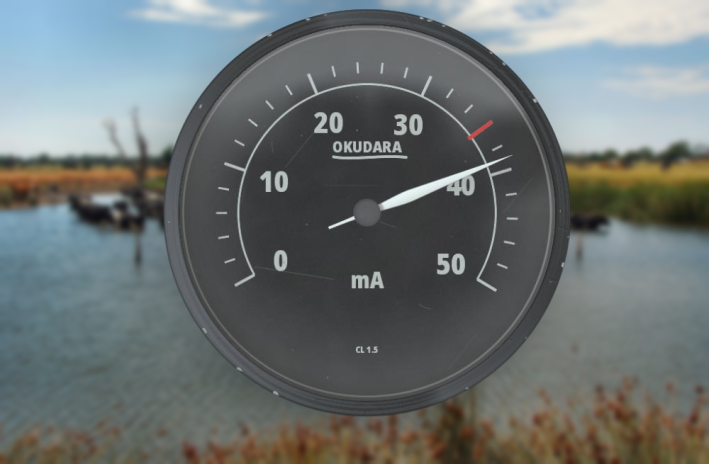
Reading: 39; mA
